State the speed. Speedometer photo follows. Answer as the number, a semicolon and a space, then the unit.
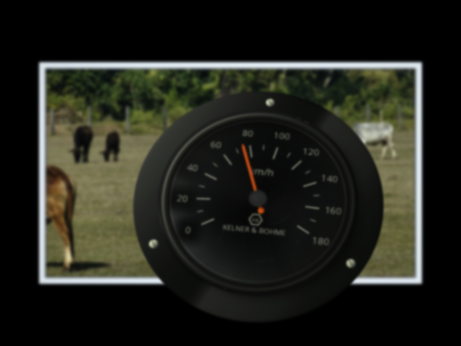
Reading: 75; km/h
